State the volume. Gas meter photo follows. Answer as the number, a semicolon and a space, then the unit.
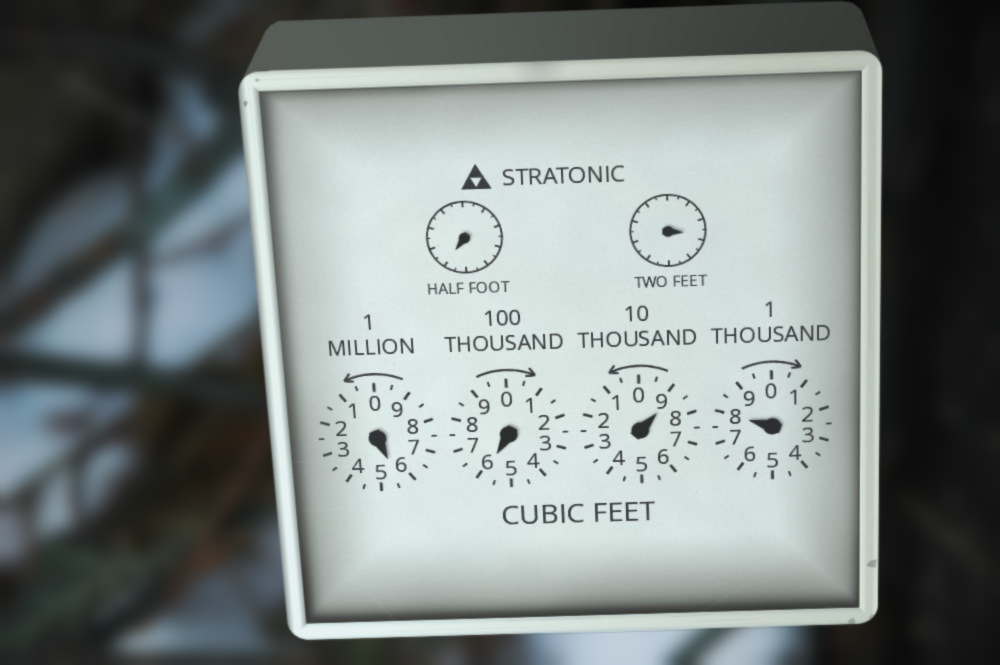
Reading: 558800; ft³
